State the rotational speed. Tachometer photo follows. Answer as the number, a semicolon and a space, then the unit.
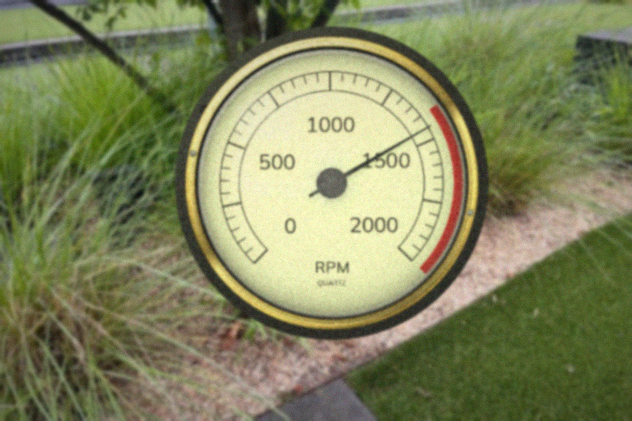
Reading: 1450; rpm
